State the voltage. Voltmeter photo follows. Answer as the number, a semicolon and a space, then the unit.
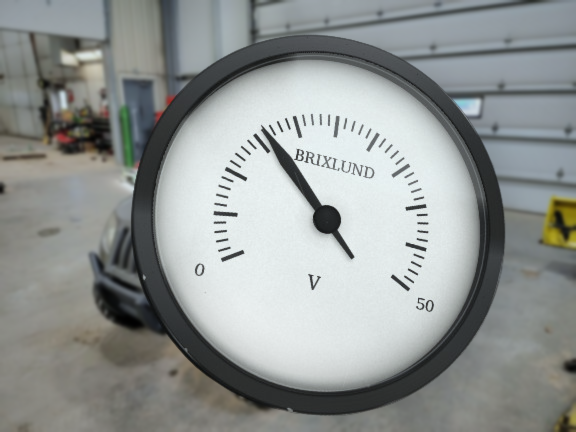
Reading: 16; V
